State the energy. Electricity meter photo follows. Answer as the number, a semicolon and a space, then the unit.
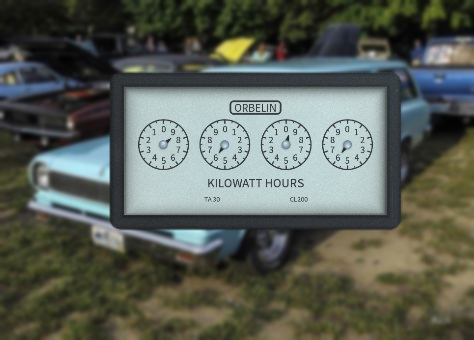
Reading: 8596; kWh
